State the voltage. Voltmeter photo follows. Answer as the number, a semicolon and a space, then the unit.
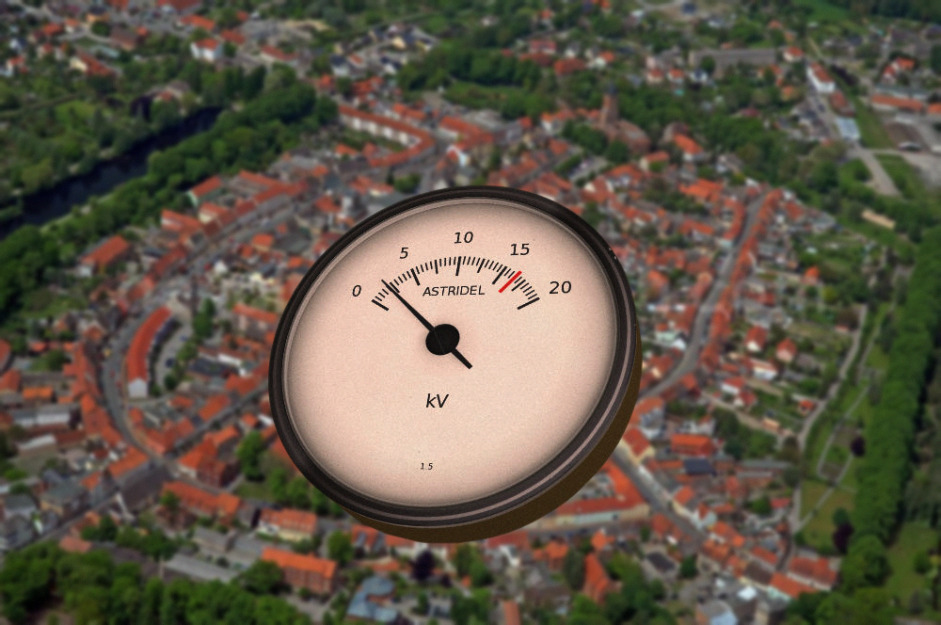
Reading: 2; kV
